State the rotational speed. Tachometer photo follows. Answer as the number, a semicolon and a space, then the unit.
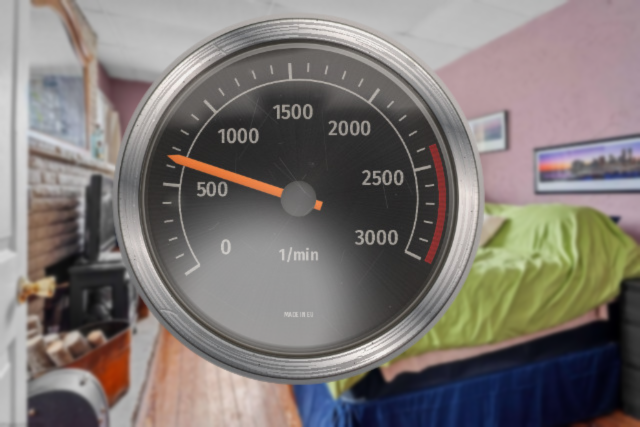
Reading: 650; rpm
